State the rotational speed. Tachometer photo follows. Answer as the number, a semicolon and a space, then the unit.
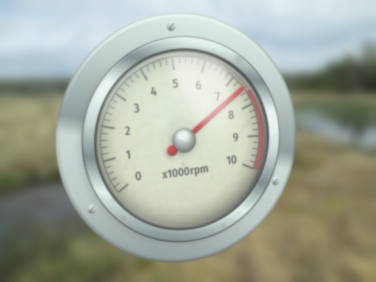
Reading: 7400; rpm
